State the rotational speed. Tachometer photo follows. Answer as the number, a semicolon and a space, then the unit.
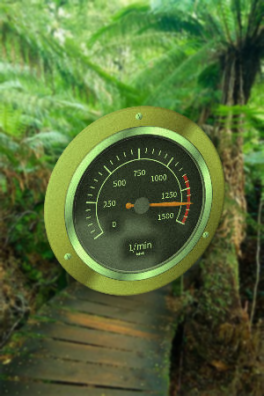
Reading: 1350; rpm
